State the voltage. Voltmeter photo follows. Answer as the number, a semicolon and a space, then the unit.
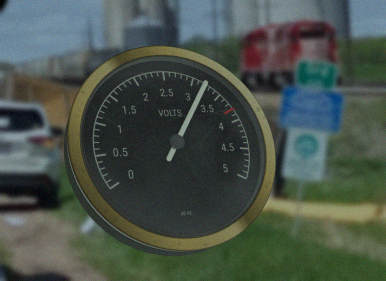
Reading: 3.2; V
